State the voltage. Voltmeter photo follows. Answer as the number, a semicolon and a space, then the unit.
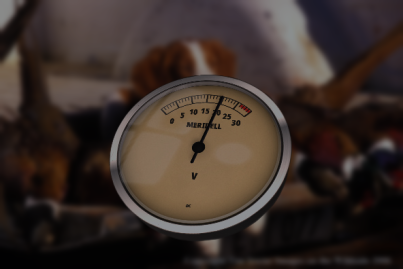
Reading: 20; V
